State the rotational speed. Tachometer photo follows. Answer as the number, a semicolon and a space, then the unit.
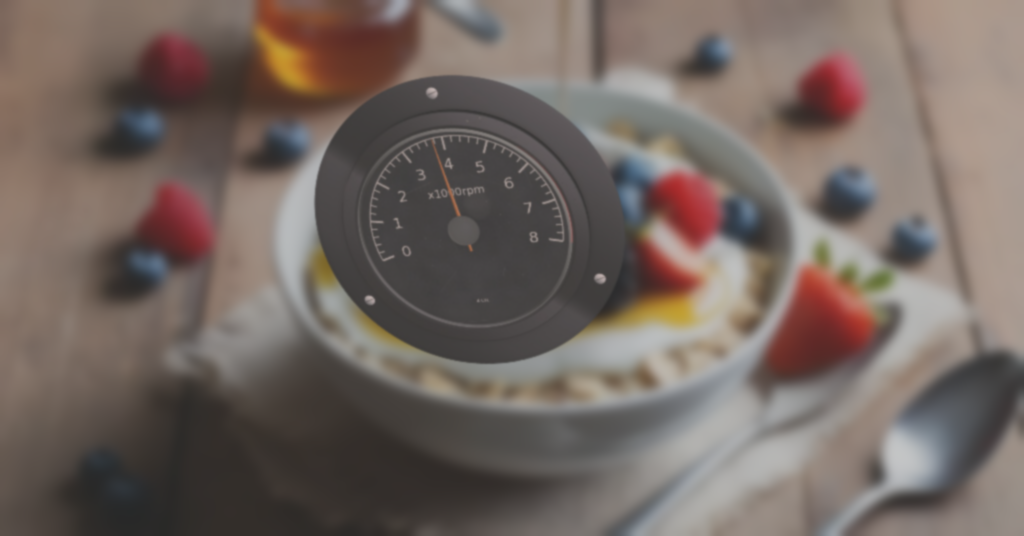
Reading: 3800; rpm
